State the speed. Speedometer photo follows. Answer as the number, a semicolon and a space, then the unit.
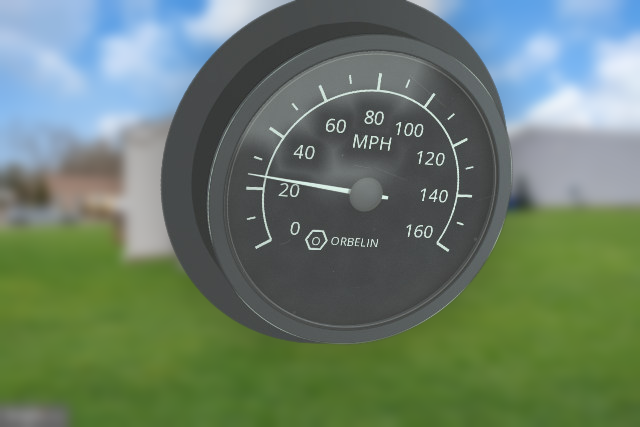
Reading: 25; mph
